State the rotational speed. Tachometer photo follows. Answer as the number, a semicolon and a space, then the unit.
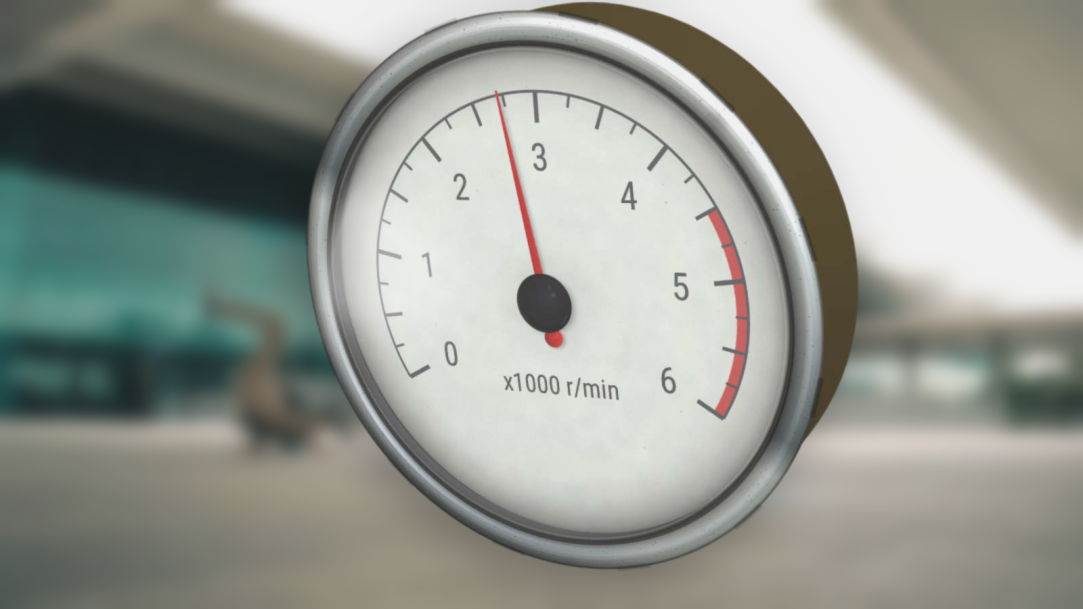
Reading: 2750; rpm
